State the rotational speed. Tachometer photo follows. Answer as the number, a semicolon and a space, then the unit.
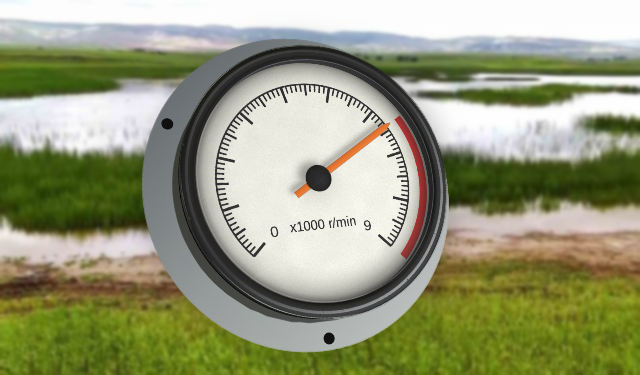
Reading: 6400; rpm
